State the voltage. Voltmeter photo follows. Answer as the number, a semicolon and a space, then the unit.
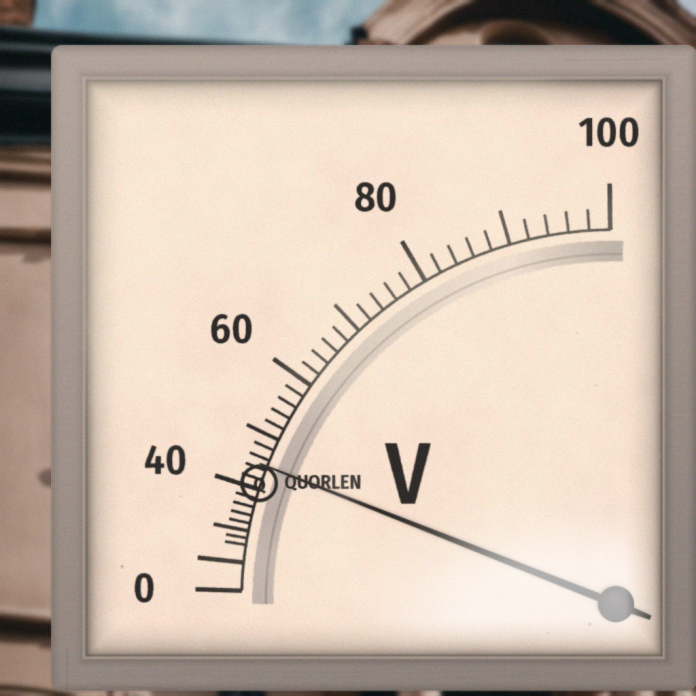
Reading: 45; V
